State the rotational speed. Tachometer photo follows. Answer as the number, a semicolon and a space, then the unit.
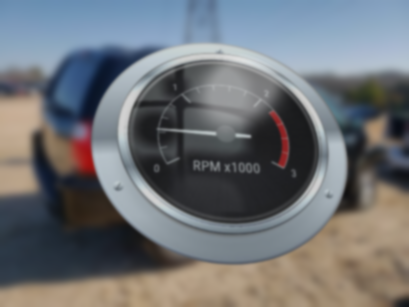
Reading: 400; rpm
